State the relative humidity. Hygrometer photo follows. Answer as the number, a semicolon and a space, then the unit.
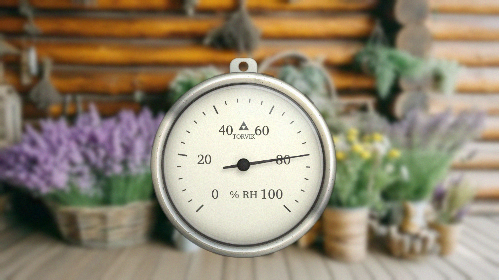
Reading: 80; %
